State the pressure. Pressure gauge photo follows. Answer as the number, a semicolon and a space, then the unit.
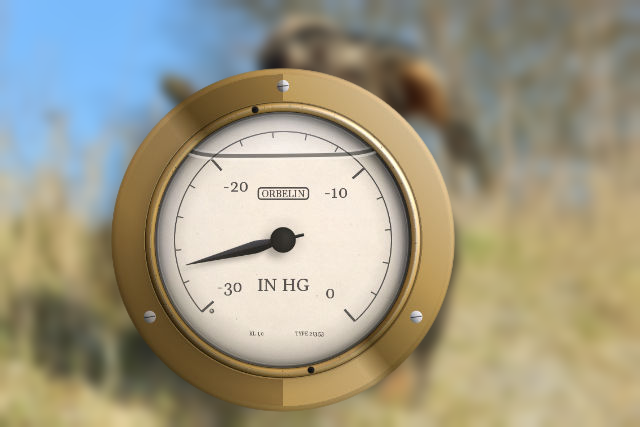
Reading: -27; inHg
